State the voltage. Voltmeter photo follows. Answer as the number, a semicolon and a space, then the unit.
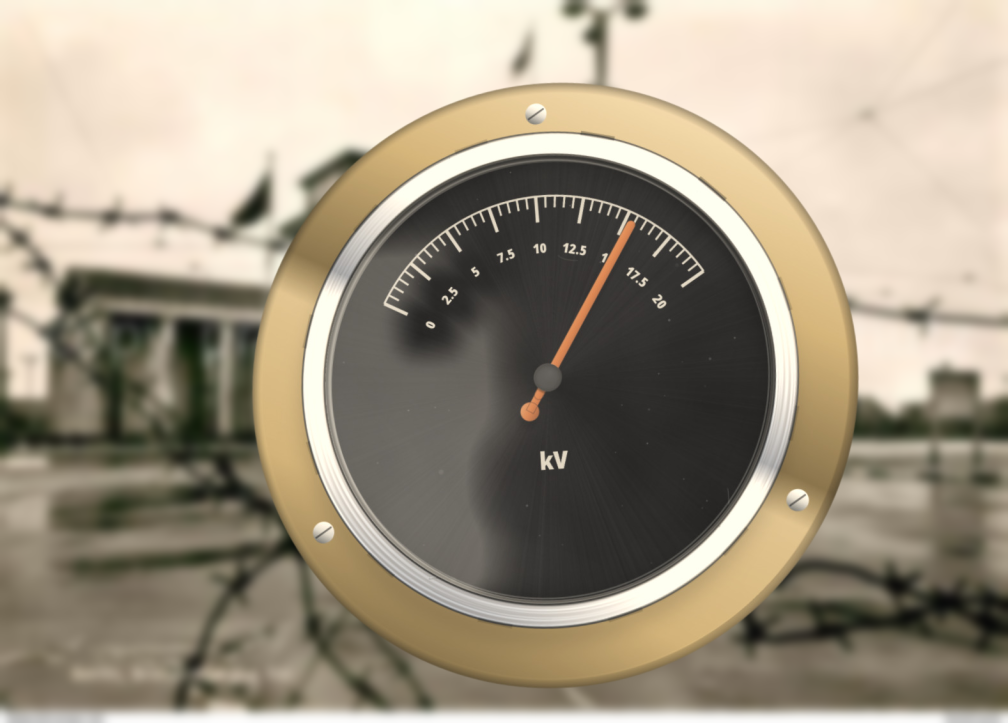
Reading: 15.5; kV
